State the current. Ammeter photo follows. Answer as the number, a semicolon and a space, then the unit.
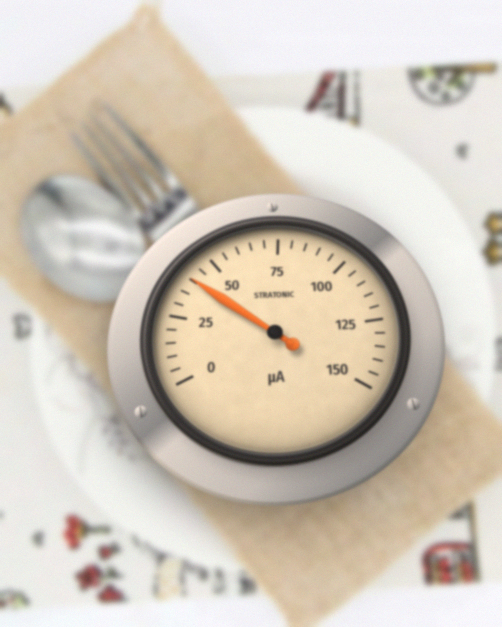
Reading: 40; µA
